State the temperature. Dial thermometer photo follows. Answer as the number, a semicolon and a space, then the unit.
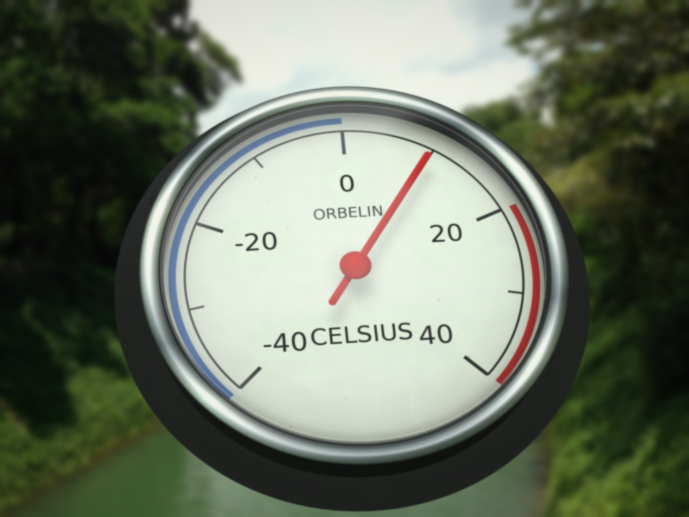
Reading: 10; °C
